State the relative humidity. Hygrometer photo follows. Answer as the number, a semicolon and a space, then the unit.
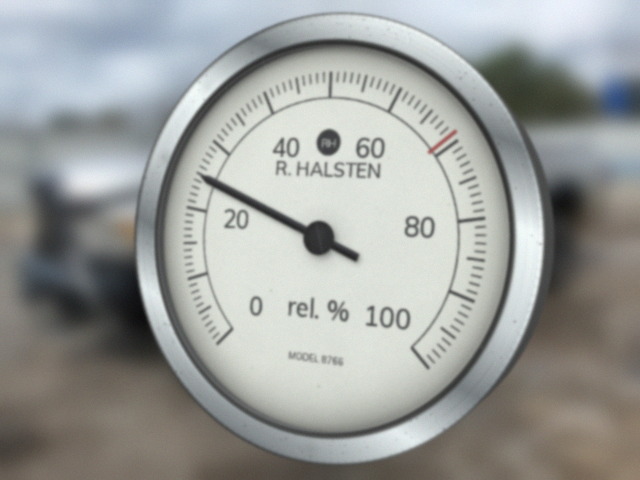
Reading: 25; %
